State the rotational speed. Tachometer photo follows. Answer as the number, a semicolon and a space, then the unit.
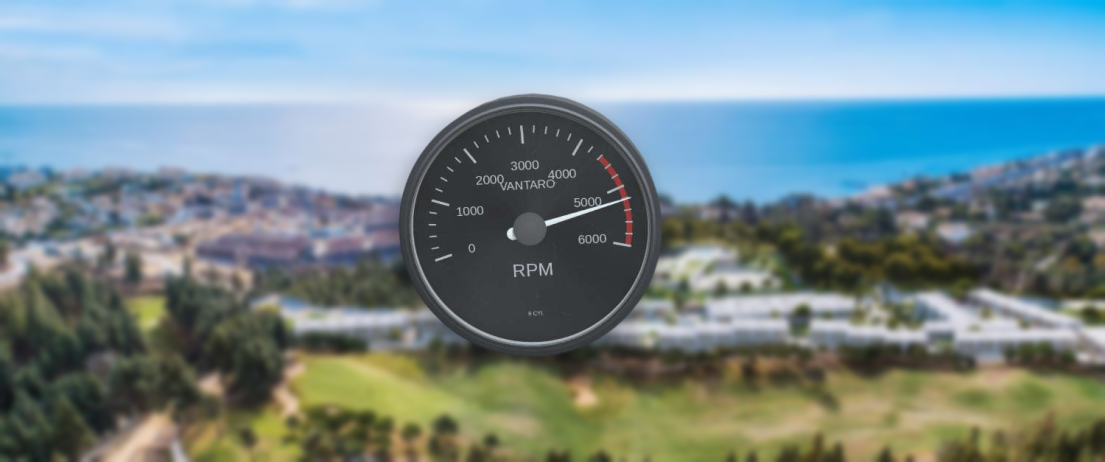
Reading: 5200; rpm
